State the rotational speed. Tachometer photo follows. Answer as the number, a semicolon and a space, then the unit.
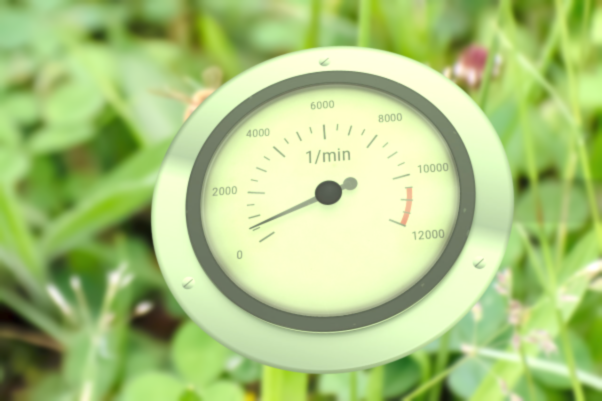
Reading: 500; rpm
